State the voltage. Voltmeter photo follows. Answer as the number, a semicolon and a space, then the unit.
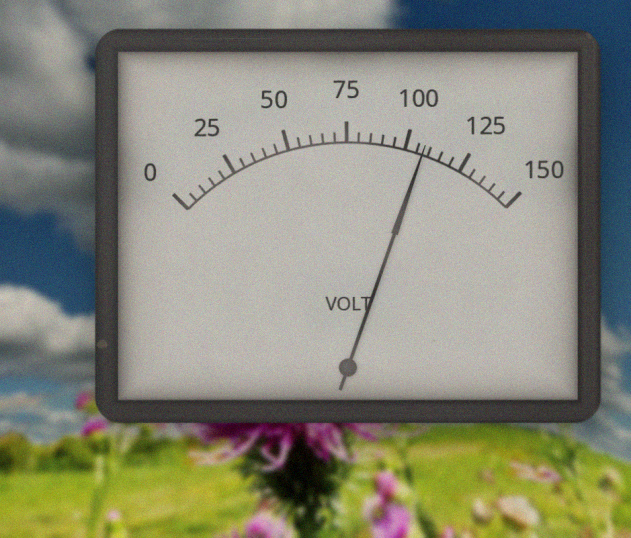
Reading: 107.5; V
